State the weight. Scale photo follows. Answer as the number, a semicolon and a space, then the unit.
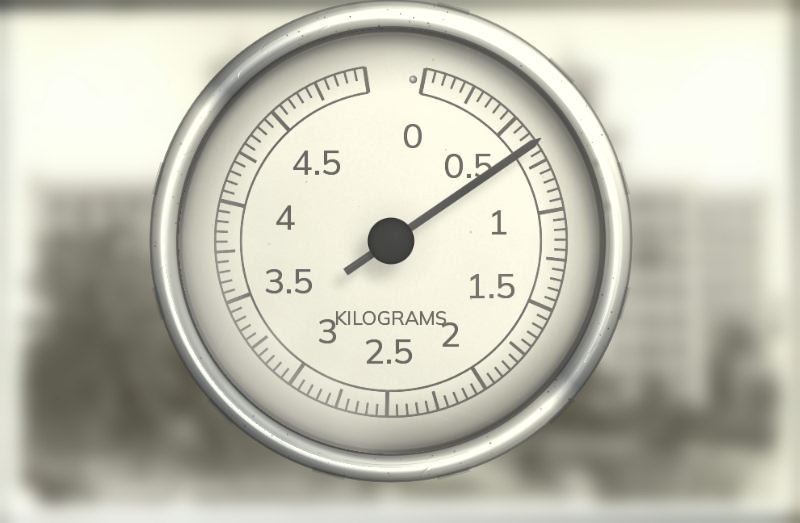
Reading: 0.65; kg
